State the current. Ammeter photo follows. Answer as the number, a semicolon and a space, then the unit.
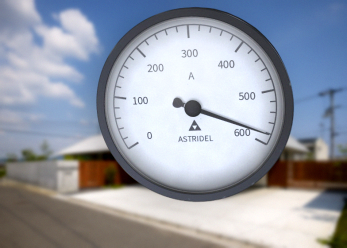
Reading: 580; A
